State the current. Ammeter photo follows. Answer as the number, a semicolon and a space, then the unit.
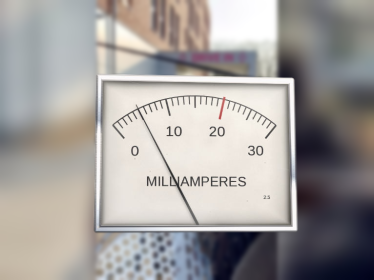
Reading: 5; mA
